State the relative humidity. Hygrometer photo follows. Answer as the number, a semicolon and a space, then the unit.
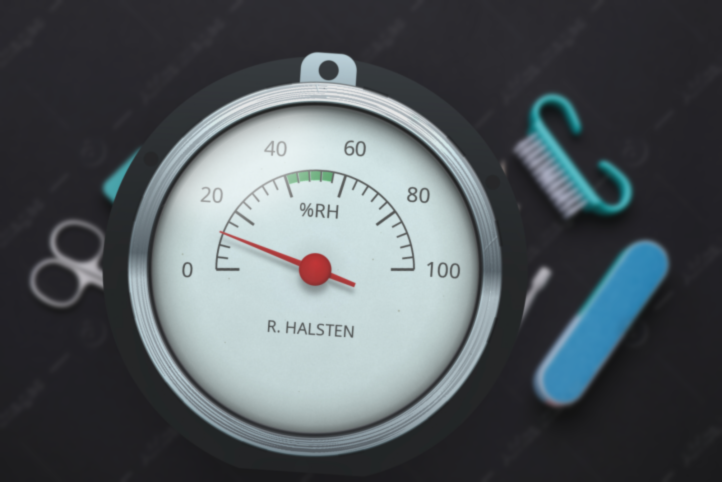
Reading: 12; %
